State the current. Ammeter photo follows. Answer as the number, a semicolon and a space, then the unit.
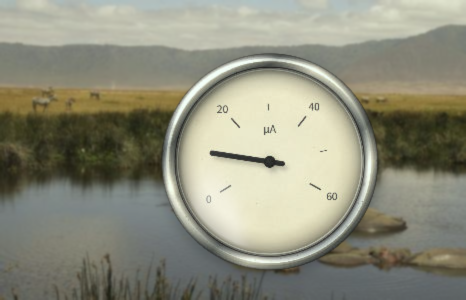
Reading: 10; µA
